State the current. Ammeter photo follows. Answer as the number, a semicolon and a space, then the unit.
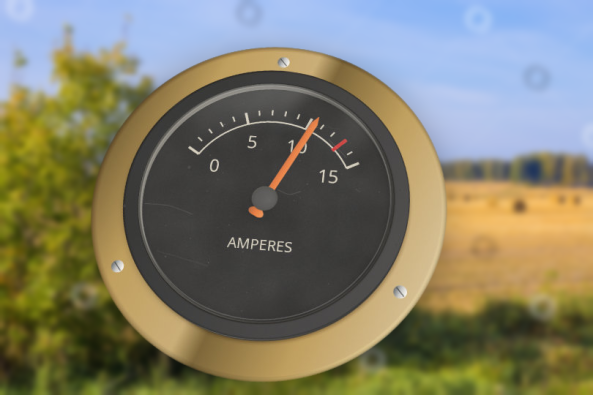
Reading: 10.5; A
